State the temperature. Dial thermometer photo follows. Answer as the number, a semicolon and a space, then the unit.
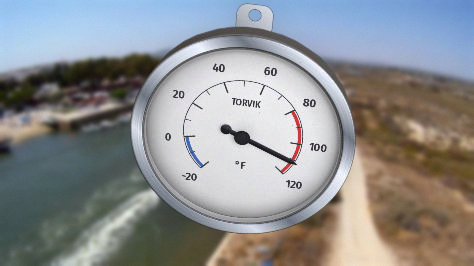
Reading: 110; °F
